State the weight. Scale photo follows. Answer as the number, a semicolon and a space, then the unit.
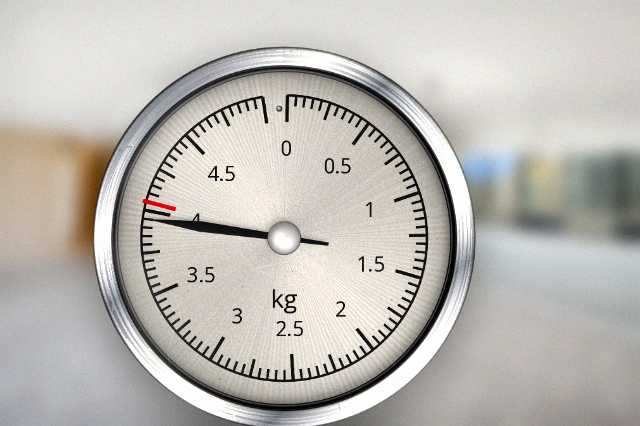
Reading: 3.95; kg
